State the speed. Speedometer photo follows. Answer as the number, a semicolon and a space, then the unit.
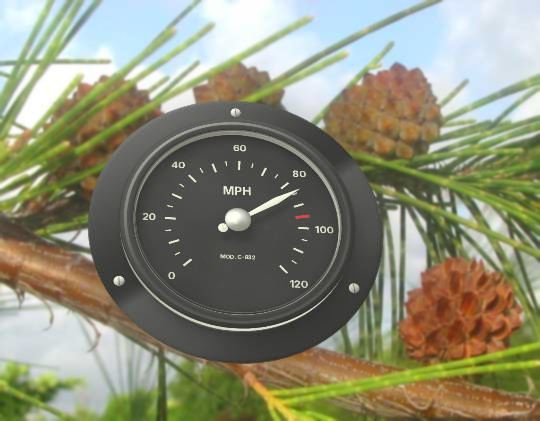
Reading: 85; mph
